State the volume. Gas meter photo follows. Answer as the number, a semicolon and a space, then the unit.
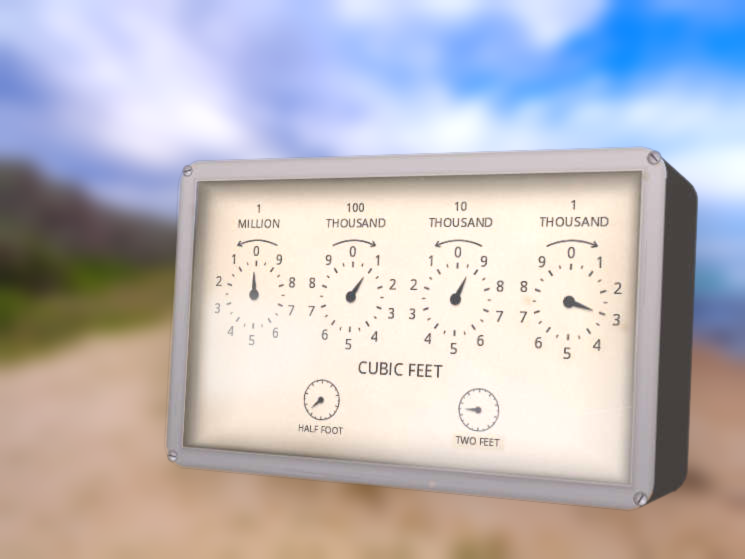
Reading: 9300; ft³
